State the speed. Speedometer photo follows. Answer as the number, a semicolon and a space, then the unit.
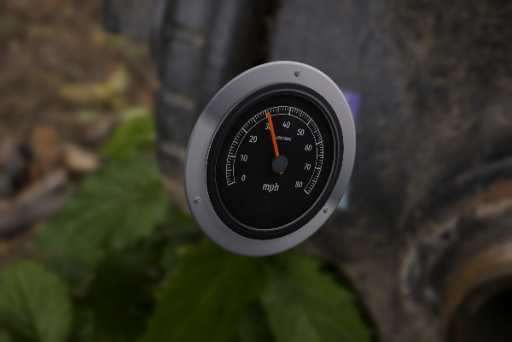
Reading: 30; mph
